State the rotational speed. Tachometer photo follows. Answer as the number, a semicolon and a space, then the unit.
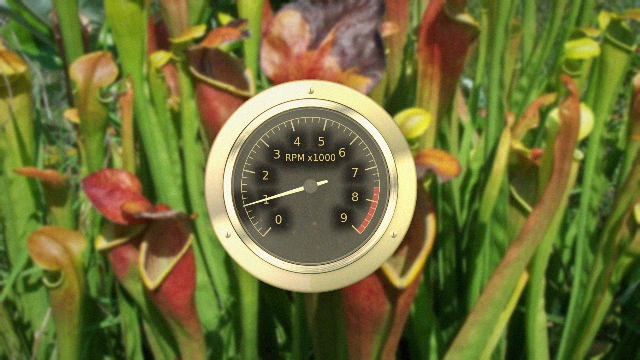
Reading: 1000; rpm
